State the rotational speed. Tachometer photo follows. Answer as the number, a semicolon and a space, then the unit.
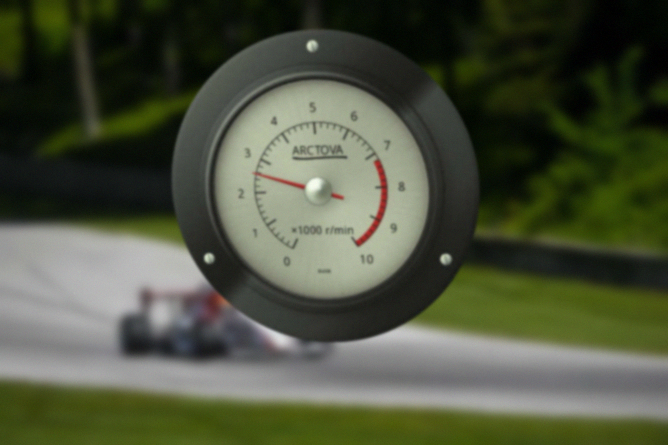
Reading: 2600; rpm
